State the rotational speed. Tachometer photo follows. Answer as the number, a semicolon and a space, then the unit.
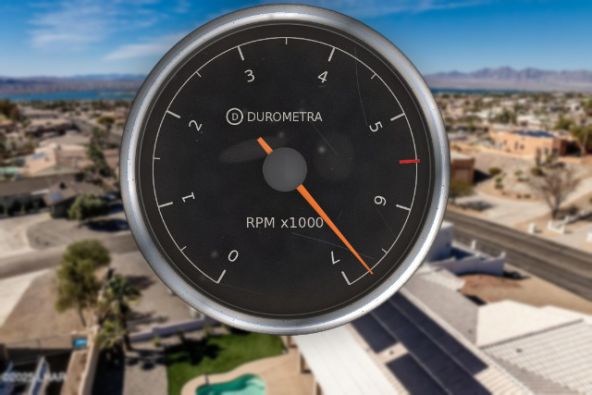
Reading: 6750; rpm
